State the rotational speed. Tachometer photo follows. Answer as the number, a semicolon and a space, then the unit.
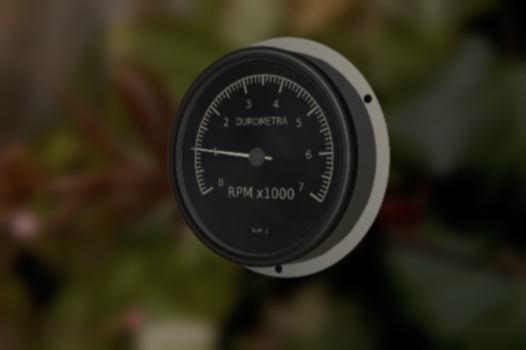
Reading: 1000; rpm
